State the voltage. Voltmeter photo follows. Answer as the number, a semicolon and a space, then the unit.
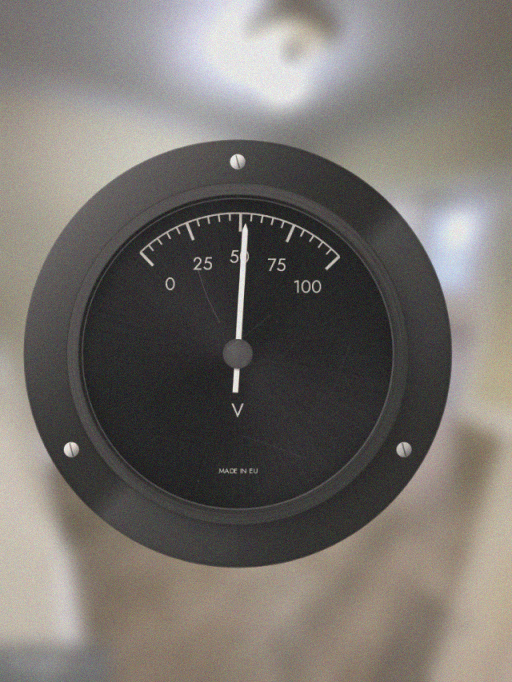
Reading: 52.5; V
